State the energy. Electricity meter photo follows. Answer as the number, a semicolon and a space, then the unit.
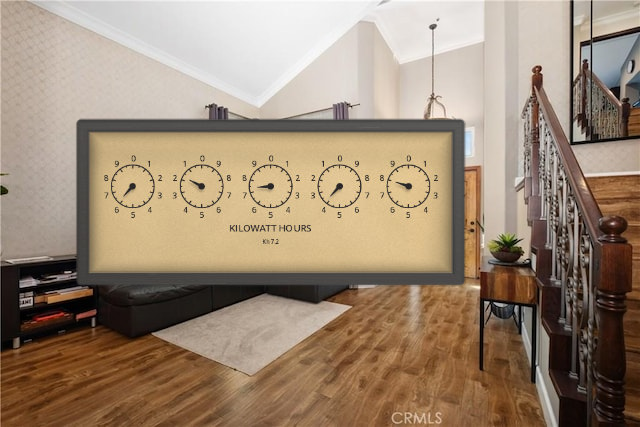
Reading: 61738; kWh
